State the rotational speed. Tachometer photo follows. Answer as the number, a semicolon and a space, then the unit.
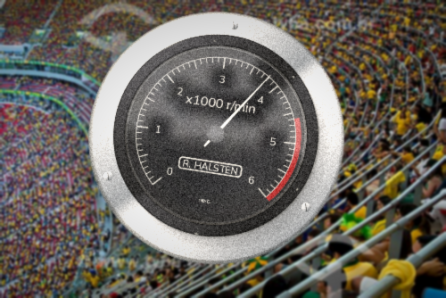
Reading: 3800; rpm
